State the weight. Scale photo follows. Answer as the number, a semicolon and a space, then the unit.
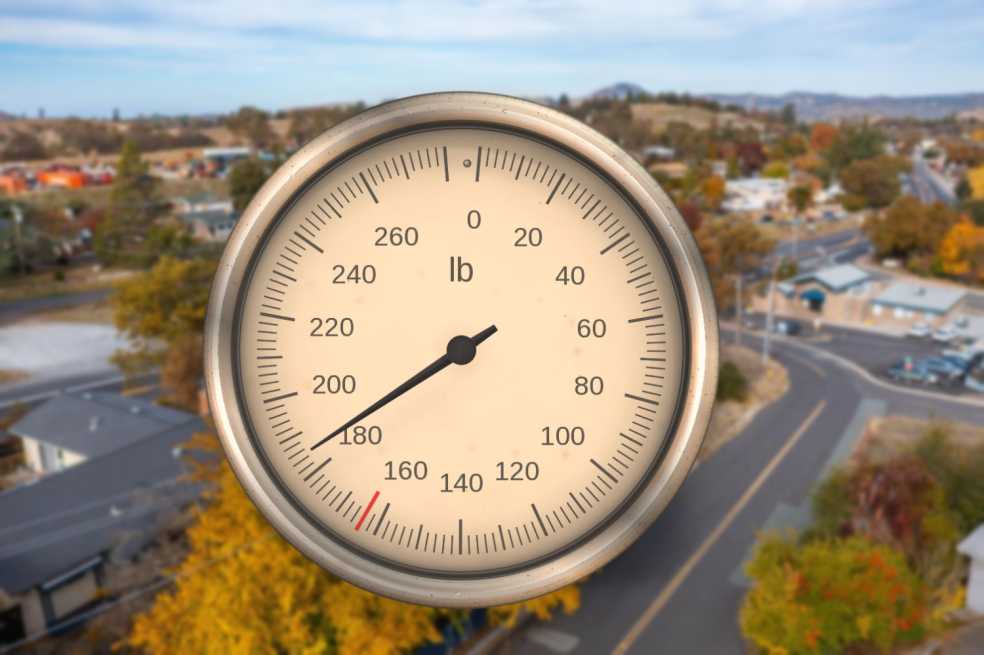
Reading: 185; lb
